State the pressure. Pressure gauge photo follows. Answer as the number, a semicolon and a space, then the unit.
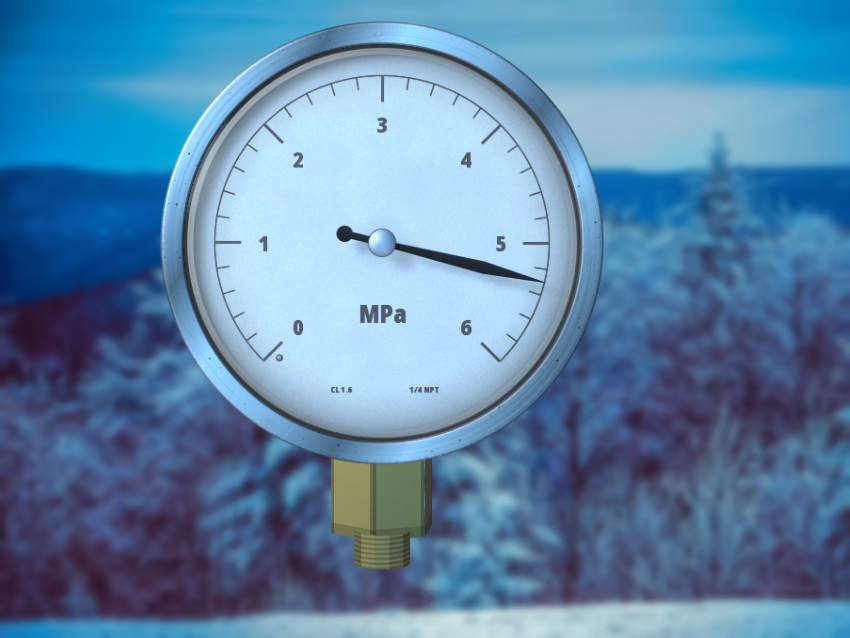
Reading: 5.3; MPa
